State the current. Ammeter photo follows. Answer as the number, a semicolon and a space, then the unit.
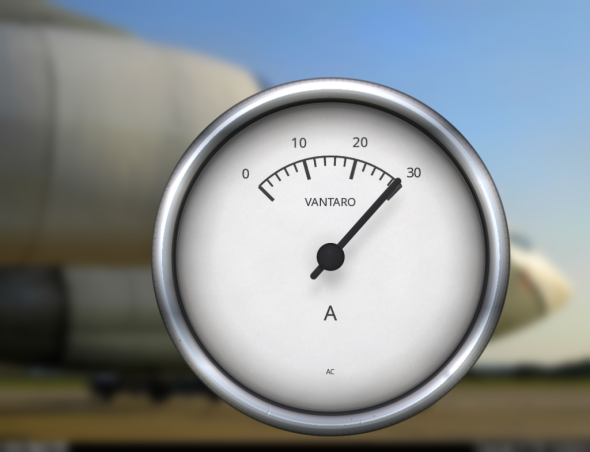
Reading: 29; A
